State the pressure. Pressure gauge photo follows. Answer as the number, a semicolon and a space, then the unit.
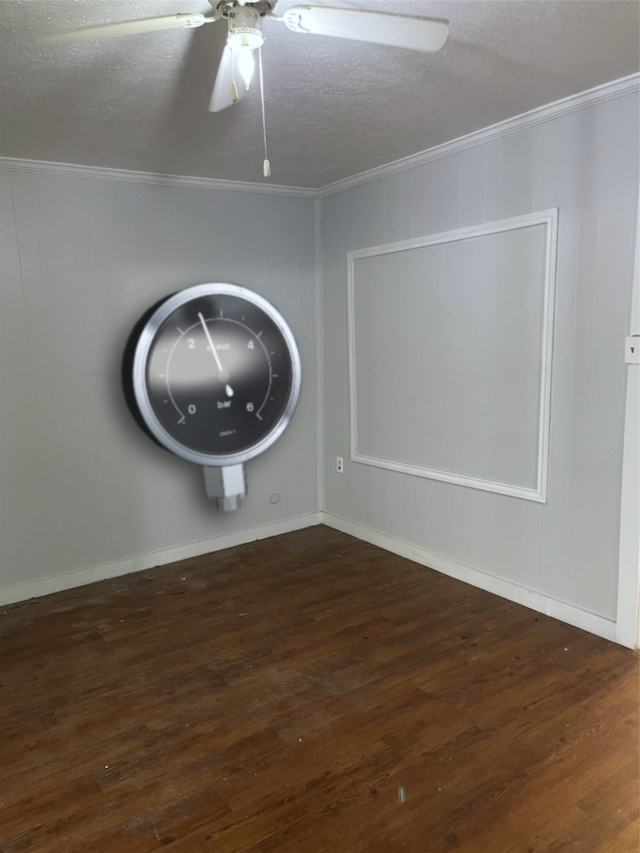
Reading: 2.5; bar
